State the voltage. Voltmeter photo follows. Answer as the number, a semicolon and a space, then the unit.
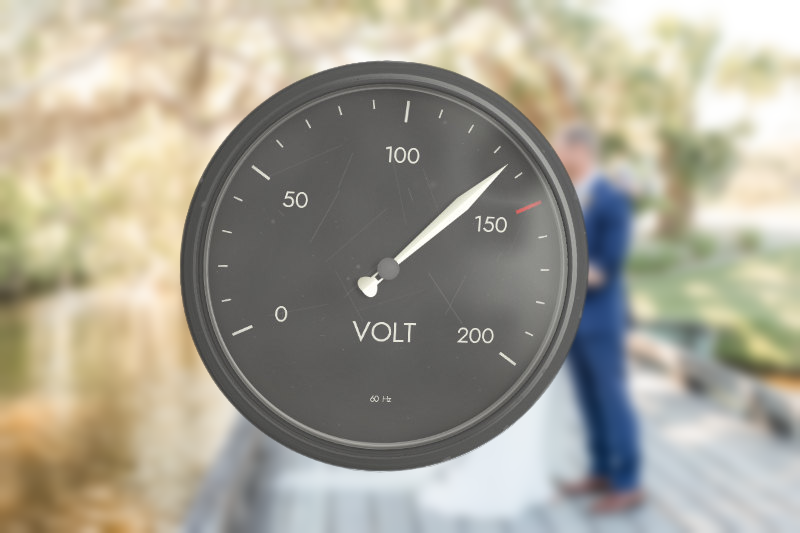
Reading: 135; V
